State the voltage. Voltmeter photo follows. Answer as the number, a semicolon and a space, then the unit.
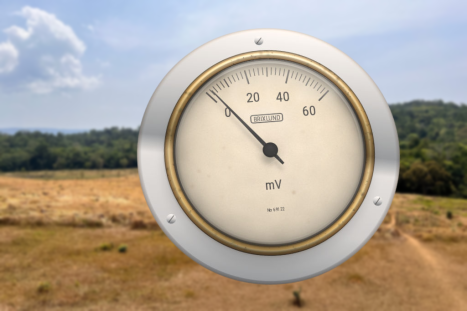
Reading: 2; mV
